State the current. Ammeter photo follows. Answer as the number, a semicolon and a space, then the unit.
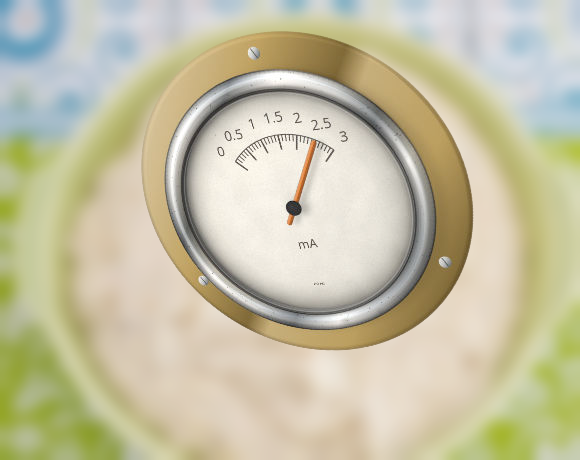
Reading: 2.5; mA
